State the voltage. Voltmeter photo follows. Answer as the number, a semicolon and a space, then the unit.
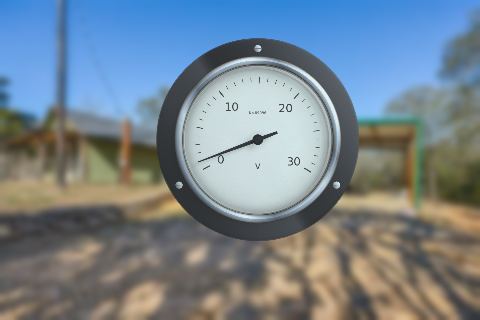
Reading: 1; V
